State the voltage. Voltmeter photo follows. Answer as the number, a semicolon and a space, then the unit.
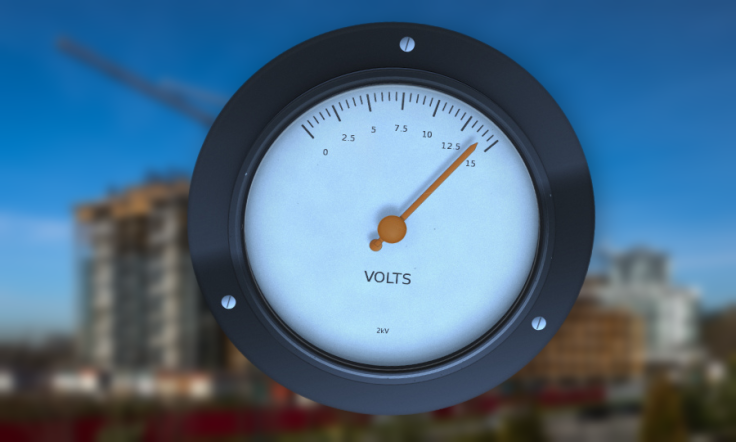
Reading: 14; V
